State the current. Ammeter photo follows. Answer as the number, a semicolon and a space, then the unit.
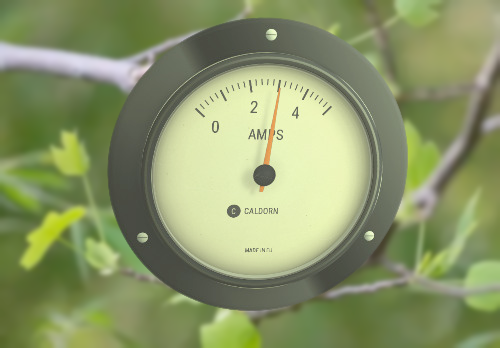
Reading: 3; A
